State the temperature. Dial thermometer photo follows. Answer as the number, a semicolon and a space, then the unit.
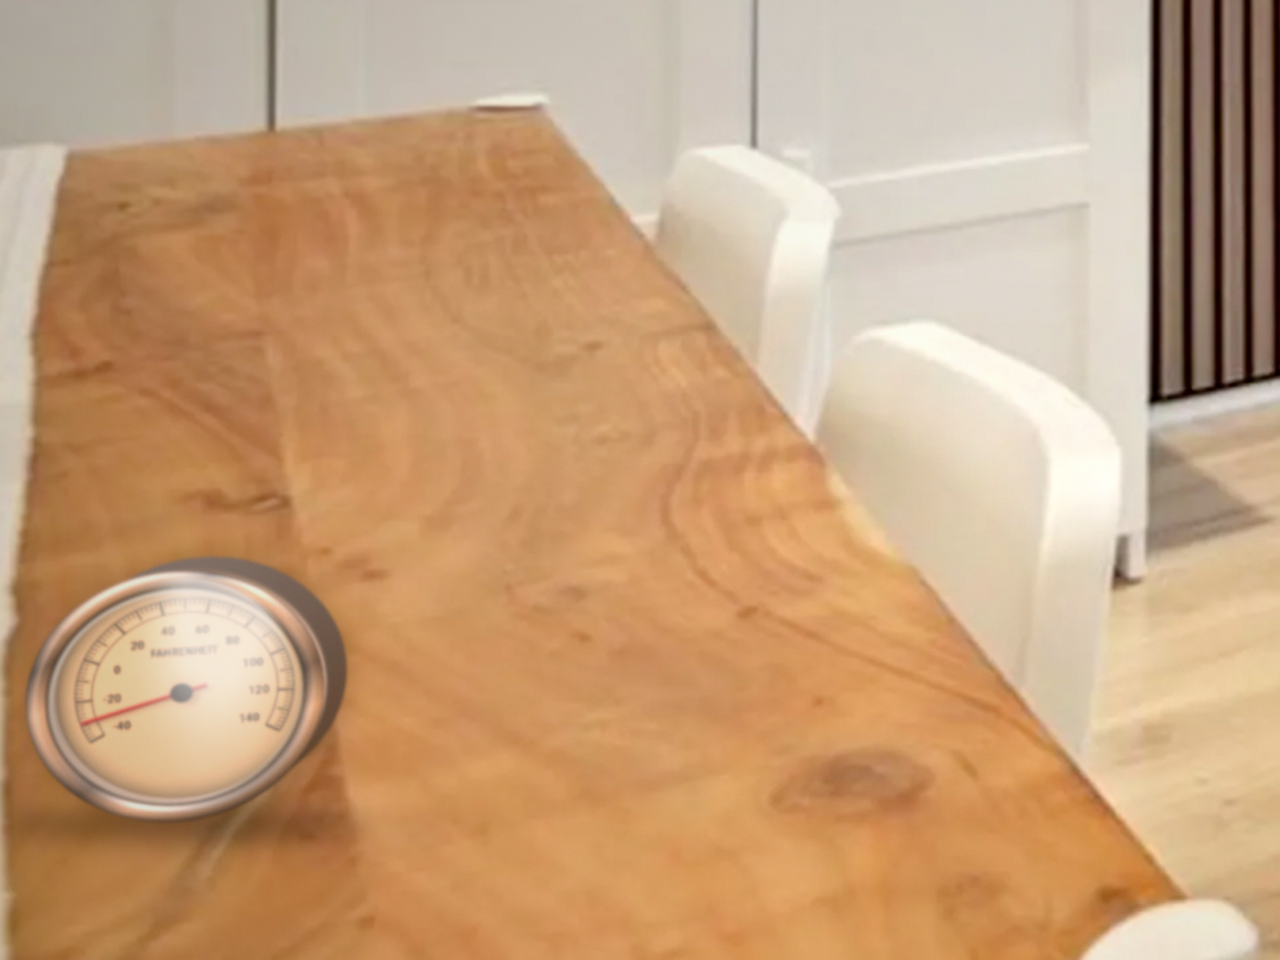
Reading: -30; °F
